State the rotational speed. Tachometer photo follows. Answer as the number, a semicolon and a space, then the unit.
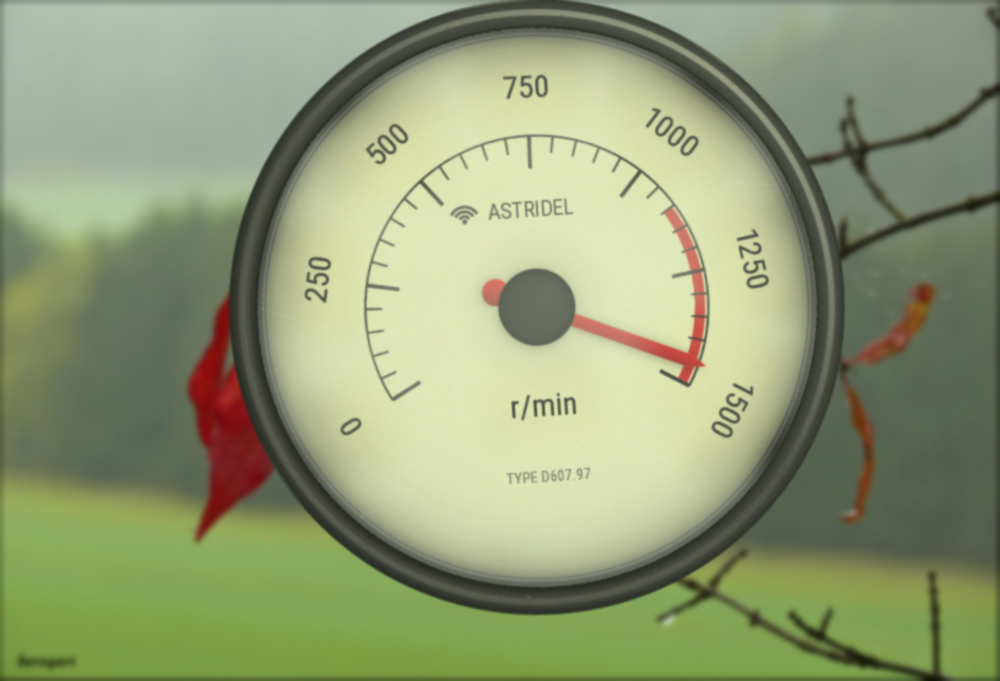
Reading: 1450; rpm
